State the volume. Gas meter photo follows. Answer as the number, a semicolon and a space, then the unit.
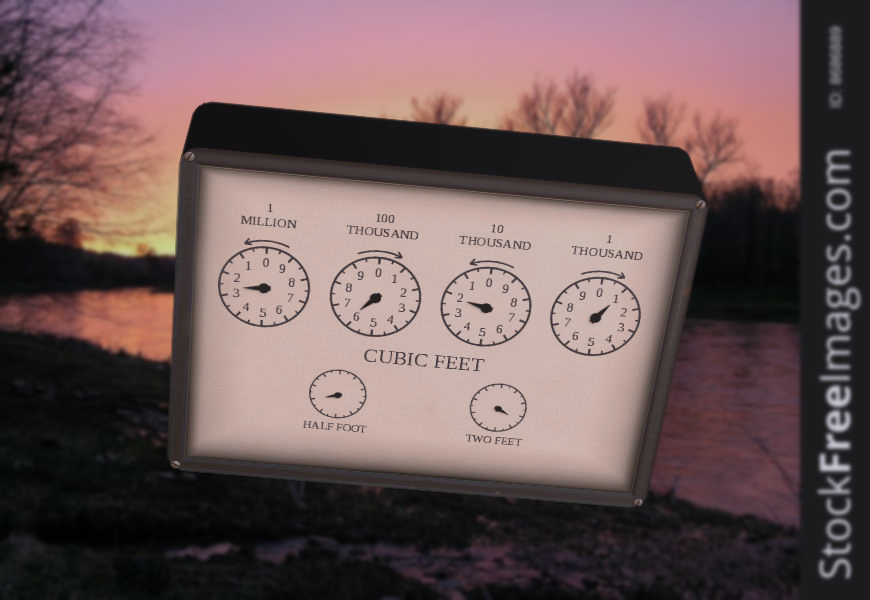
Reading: 262100; ft³
